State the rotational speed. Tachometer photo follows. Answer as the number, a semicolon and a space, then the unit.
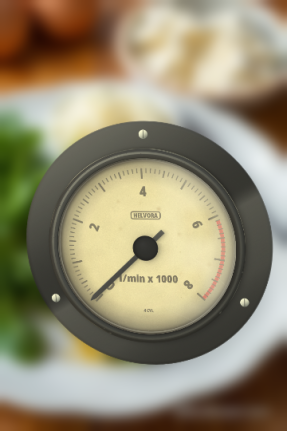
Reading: 100; rpm
